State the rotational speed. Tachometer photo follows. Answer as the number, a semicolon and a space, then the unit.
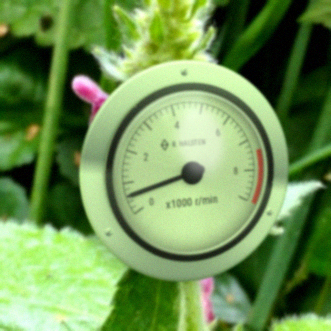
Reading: 600; rpm
